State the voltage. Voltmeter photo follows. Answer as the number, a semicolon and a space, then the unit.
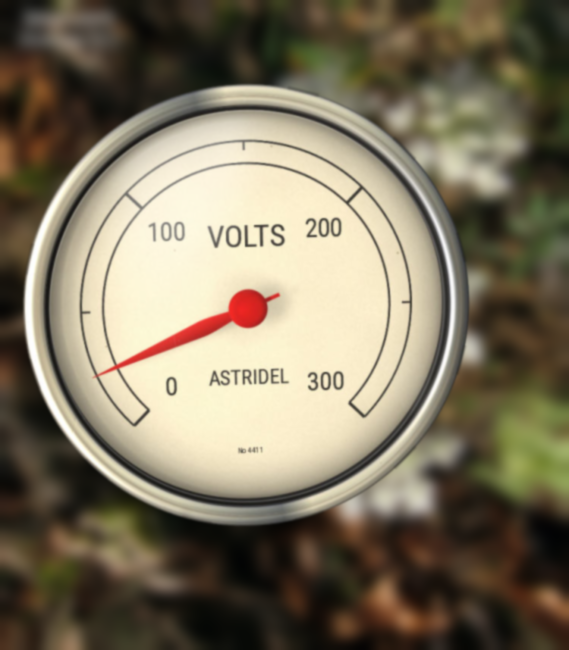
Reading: 25; V
